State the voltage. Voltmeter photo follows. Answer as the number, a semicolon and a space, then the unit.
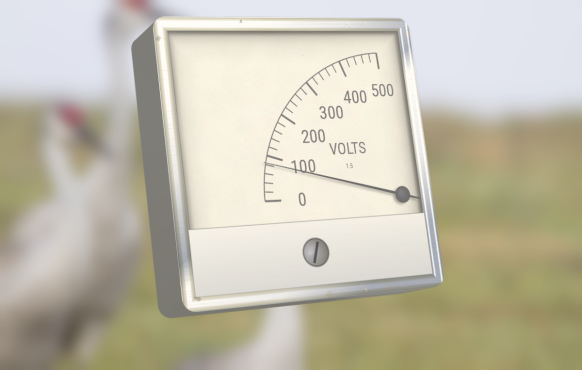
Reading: 80; V
